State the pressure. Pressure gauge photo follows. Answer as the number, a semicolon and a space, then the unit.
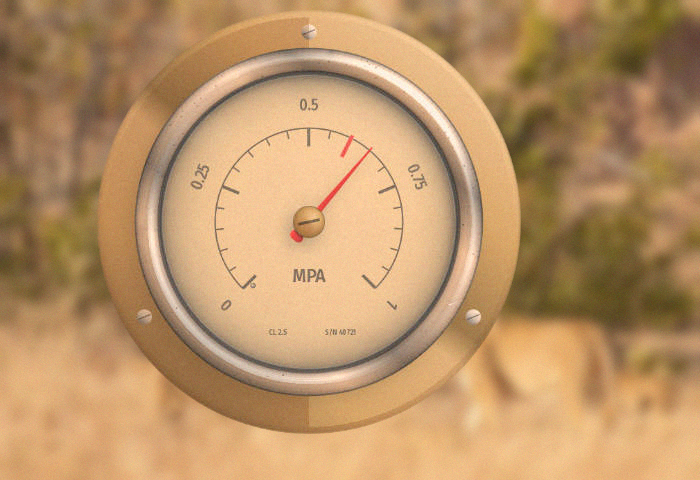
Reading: 0.65; MPa
